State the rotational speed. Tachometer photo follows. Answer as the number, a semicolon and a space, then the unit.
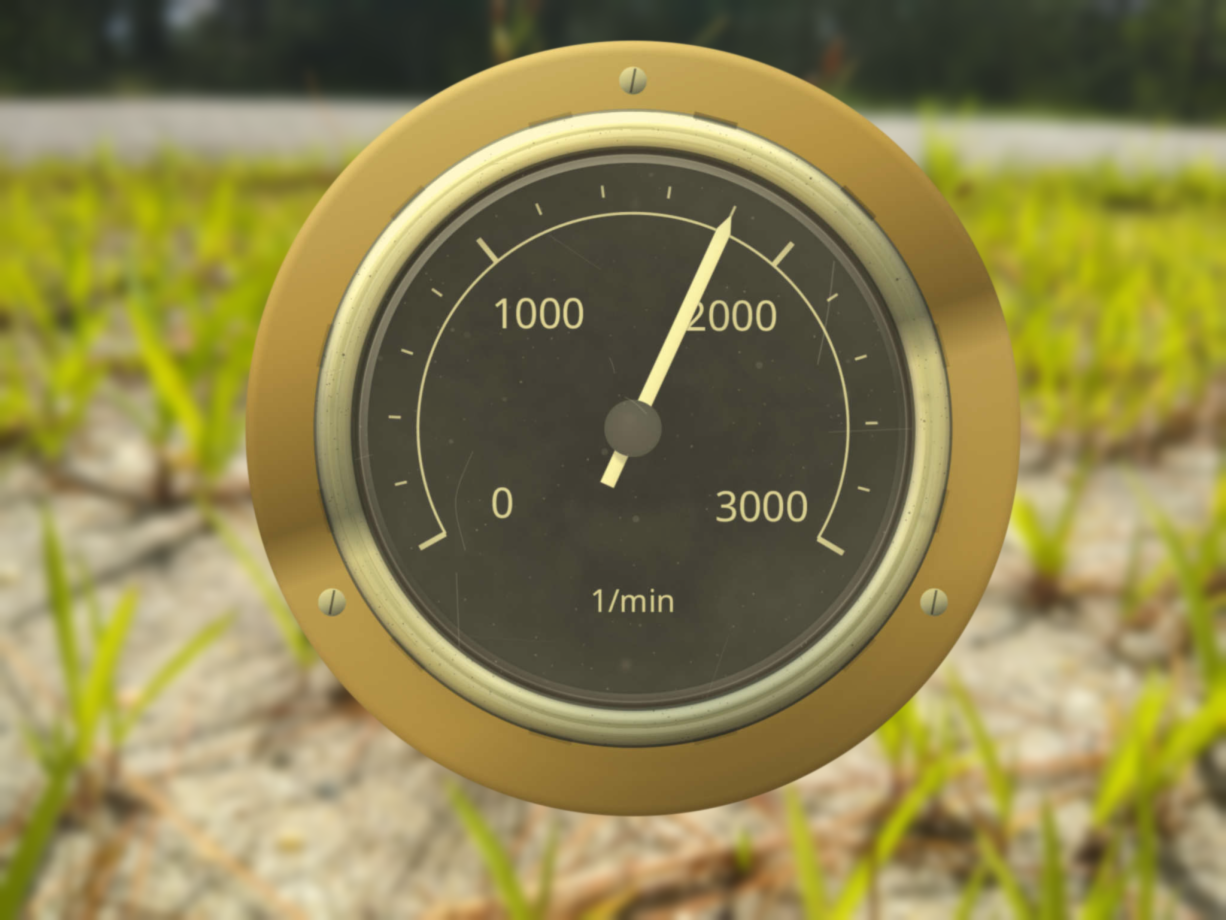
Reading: 1800; rpm
